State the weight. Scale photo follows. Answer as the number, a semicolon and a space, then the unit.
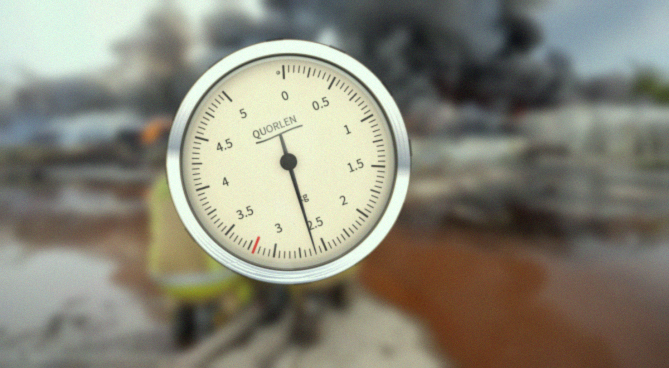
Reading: 2.6; kg
